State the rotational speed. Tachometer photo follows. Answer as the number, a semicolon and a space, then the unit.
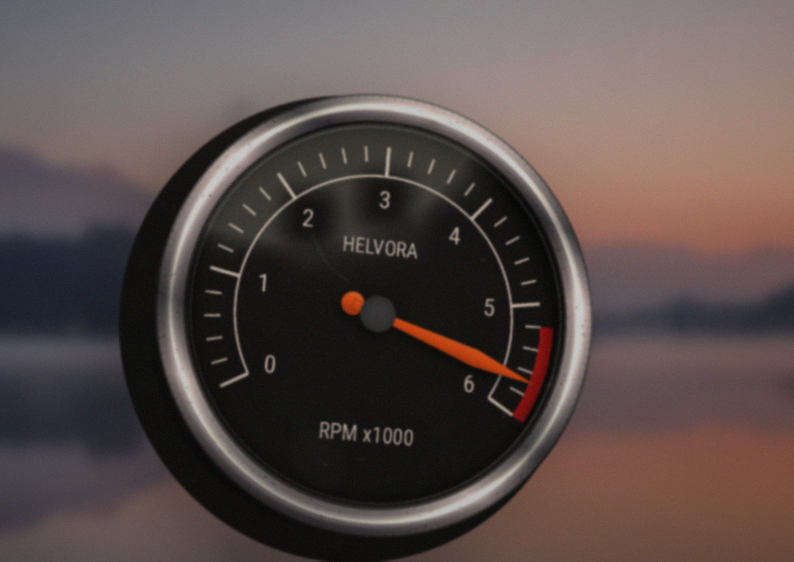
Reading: 5700; rpm
